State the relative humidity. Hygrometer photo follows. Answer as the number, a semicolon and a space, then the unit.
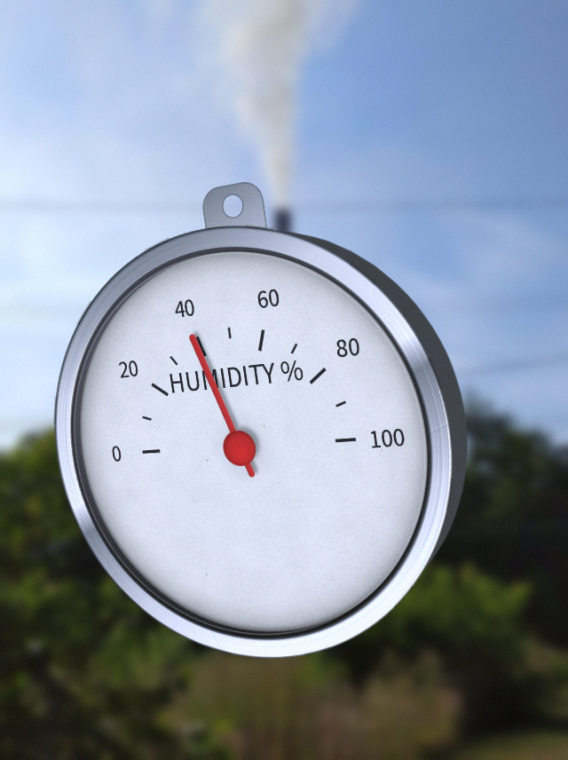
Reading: 40; %
